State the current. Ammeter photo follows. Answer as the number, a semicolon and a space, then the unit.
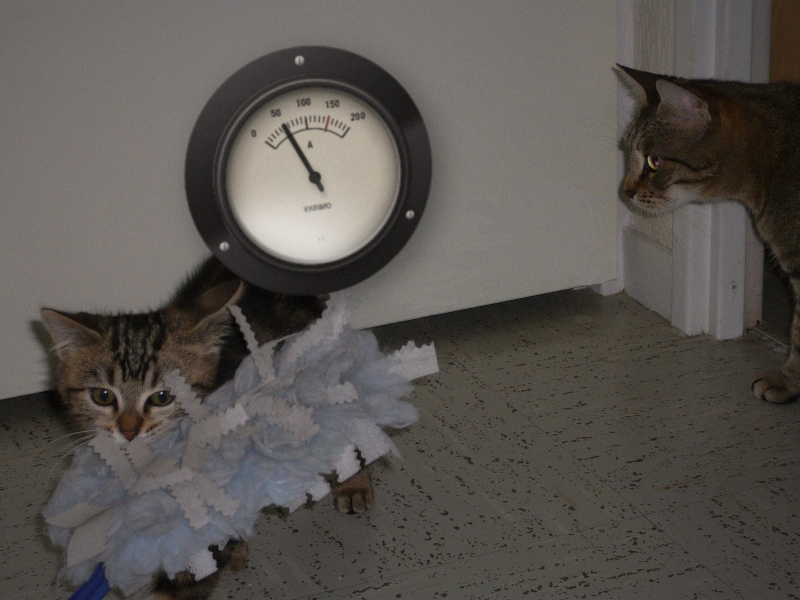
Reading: 50; A
